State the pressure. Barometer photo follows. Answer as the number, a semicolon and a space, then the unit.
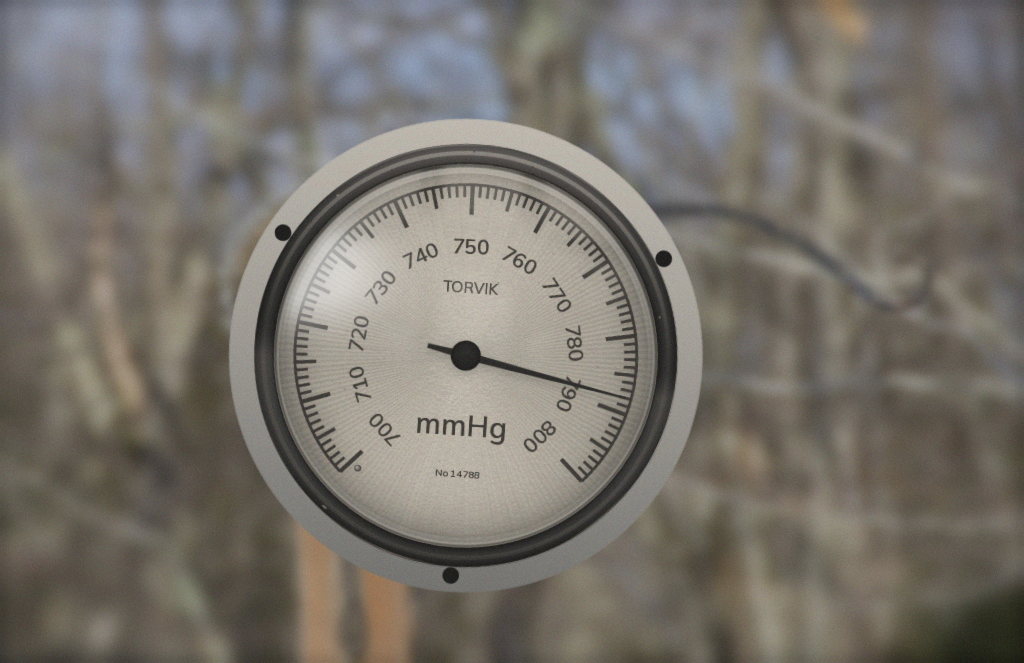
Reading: 788; mmHg
